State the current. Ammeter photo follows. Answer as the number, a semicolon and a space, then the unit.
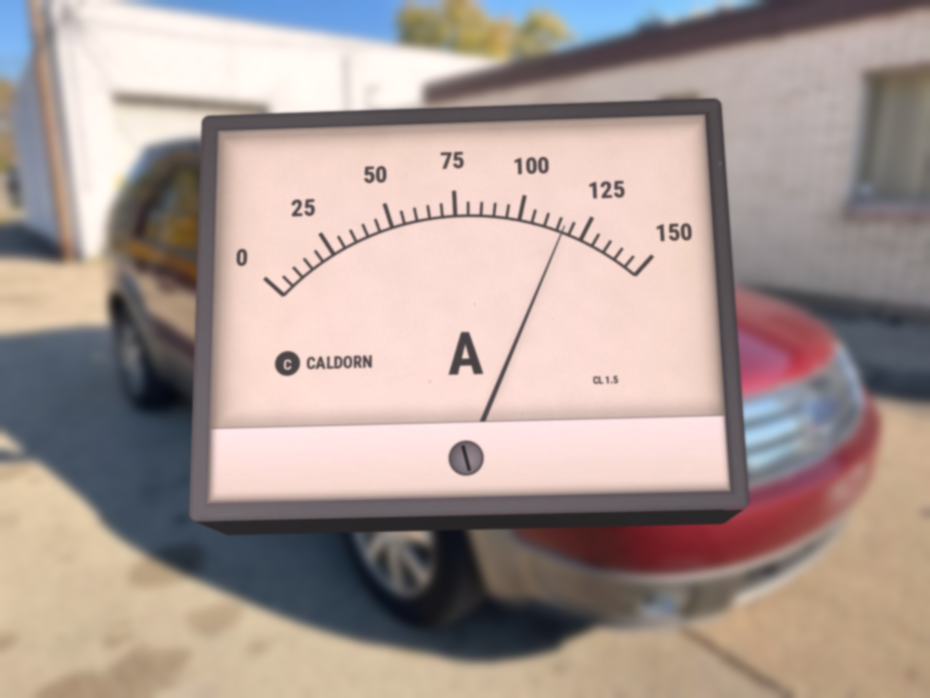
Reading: 117.5; A
